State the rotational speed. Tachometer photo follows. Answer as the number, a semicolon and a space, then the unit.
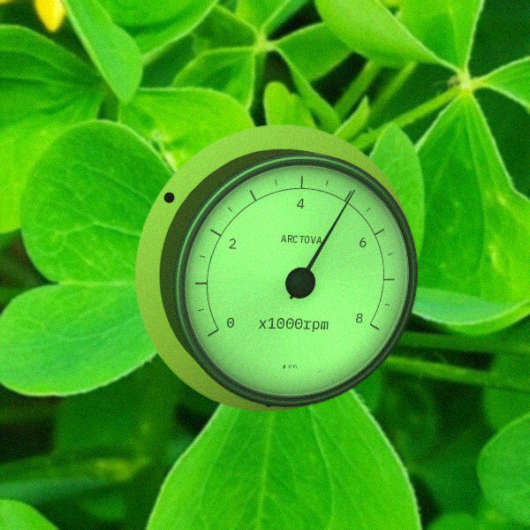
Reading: 5000; rpm
